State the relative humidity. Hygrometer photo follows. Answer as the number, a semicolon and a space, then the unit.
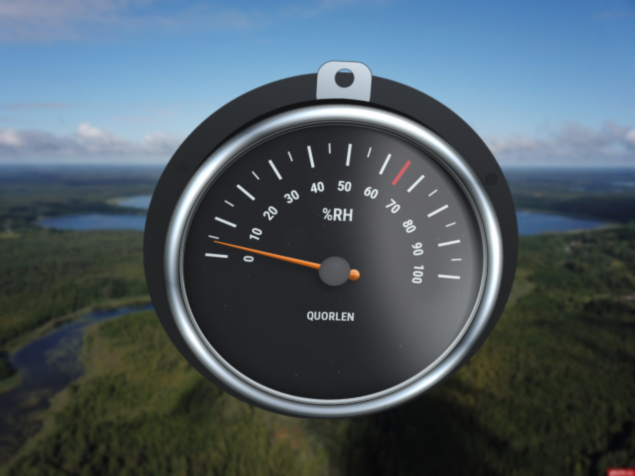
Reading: 5; %
